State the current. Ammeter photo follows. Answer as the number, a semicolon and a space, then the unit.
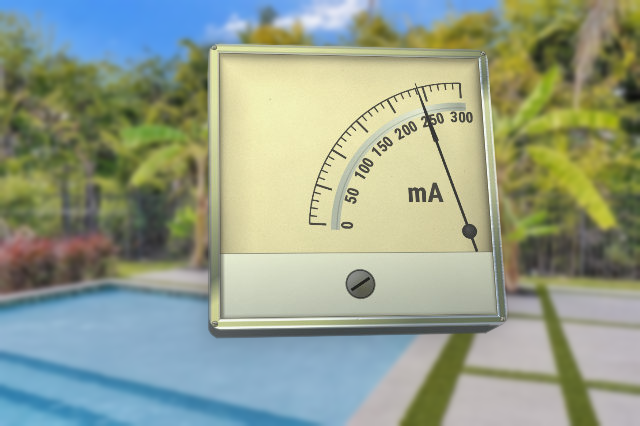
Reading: 240; mA
